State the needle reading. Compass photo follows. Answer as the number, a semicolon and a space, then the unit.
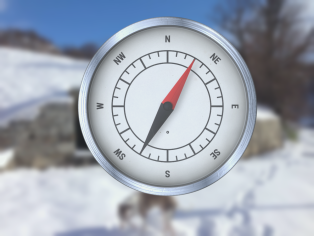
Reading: 30; °
